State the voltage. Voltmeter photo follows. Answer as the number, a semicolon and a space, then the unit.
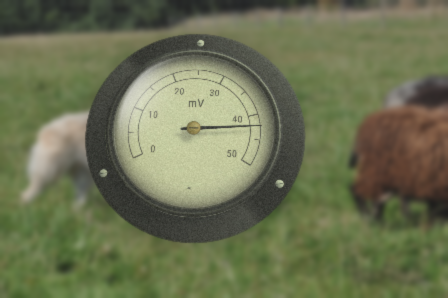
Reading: 42.5; mV
